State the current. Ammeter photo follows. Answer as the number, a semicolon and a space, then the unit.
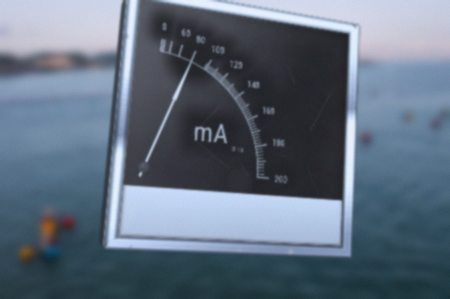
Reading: 80; mA
